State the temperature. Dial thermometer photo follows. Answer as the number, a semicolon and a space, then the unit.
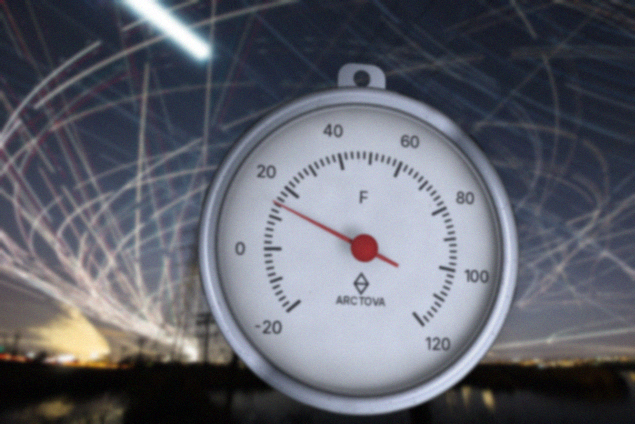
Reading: 14; °F
